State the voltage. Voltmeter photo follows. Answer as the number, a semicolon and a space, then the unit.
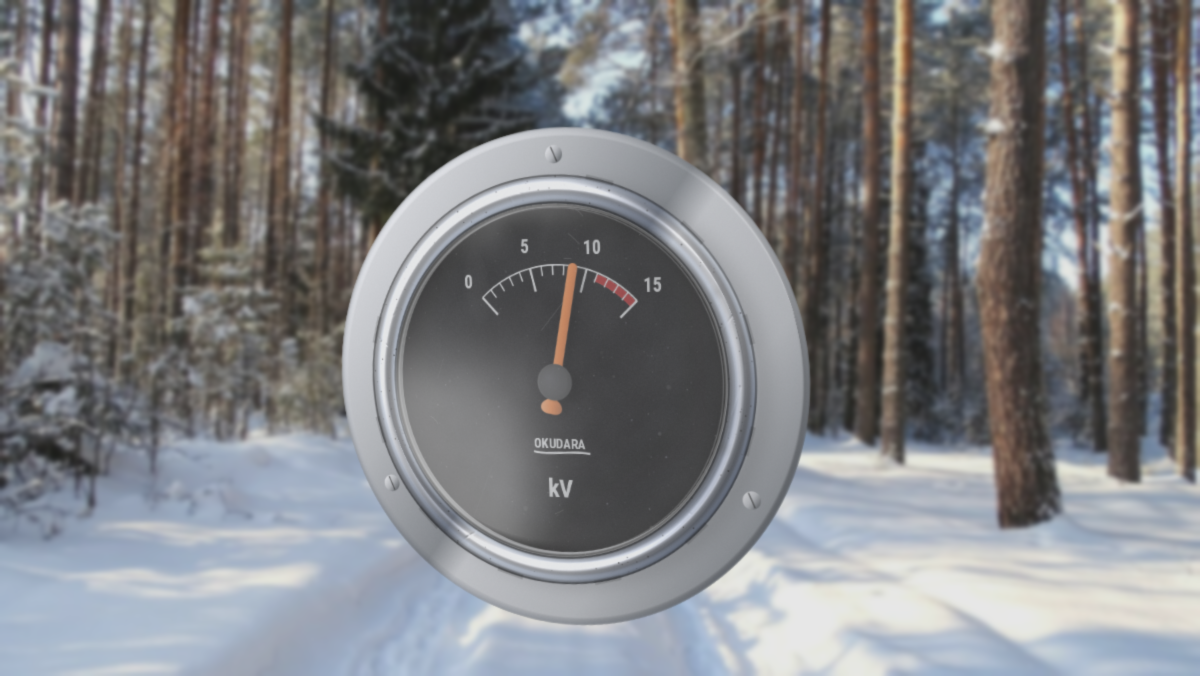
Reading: 9; kV
